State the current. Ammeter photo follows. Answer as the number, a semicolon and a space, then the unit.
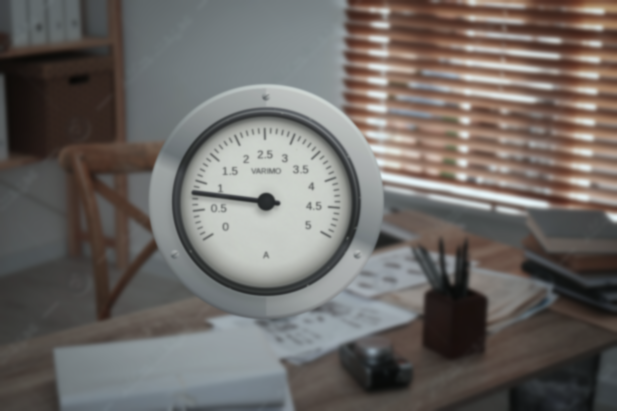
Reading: 0.8; A
